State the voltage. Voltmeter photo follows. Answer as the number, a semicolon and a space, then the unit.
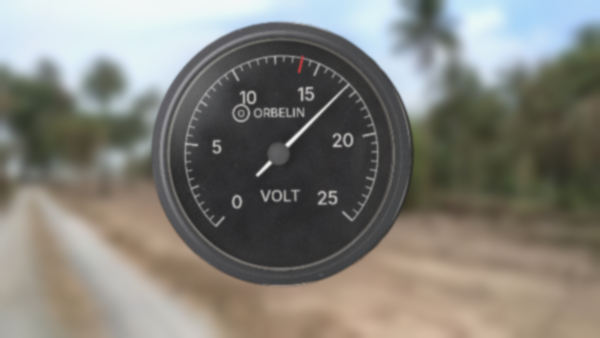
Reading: 17; V
